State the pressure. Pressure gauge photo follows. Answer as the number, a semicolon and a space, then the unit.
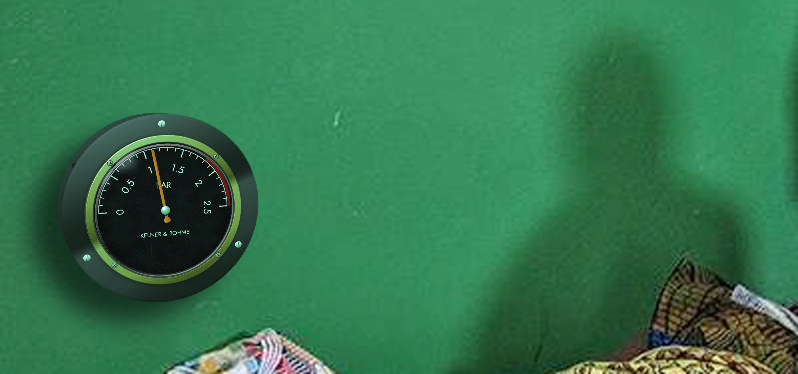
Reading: 1.1; bar
